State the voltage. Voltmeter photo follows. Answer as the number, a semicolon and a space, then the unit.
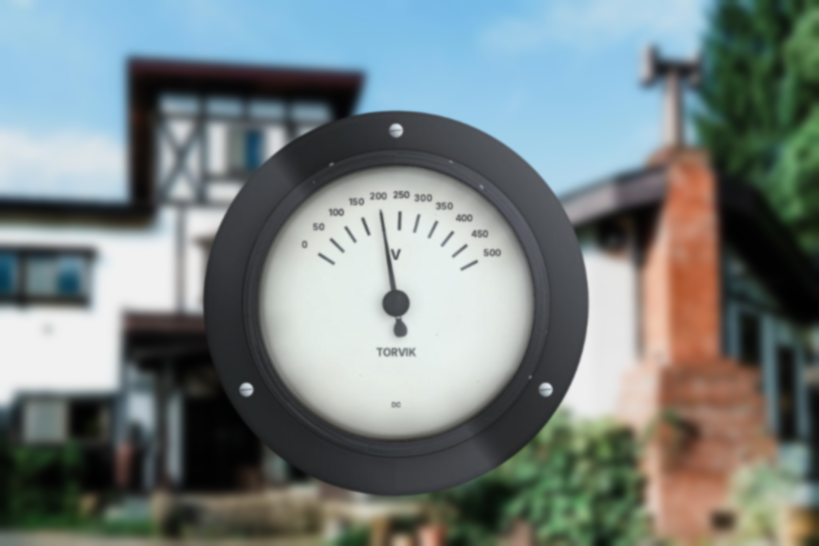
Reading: 200; V
